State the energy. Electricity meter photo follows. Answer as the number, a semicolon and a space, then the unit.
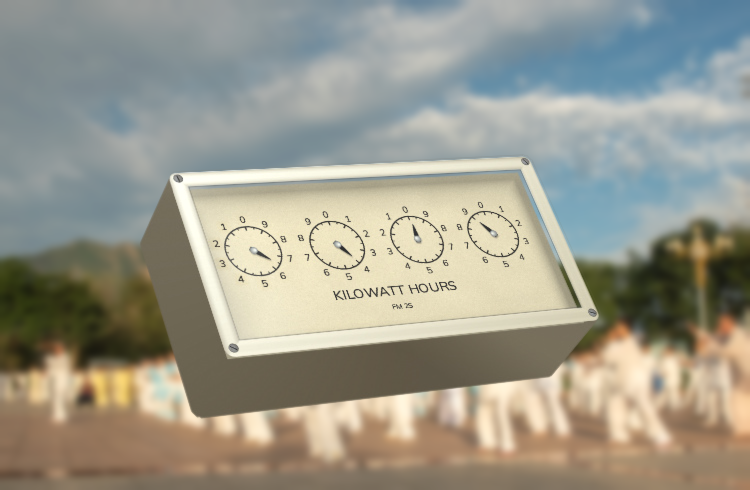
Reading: 6399; kWh
